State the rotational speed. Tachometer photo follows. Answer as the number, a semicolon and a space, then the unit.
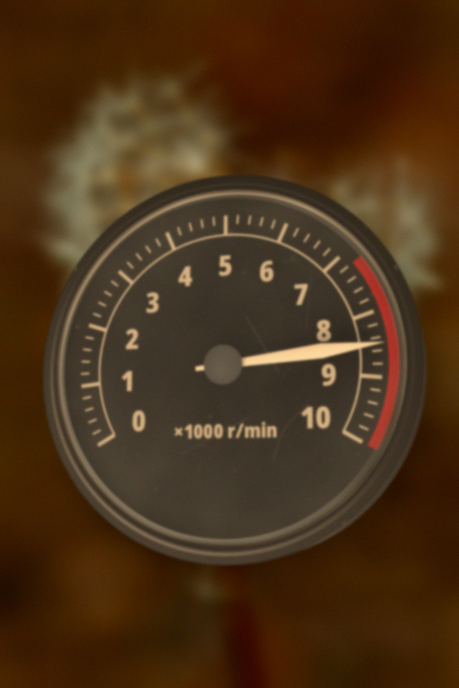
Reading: 8500; rpm
